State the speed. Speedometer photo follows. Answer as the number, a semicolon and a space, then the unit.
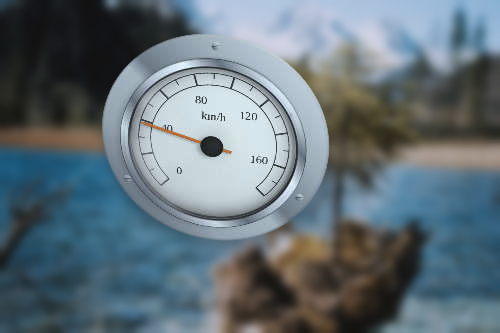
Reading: 40; km/h
